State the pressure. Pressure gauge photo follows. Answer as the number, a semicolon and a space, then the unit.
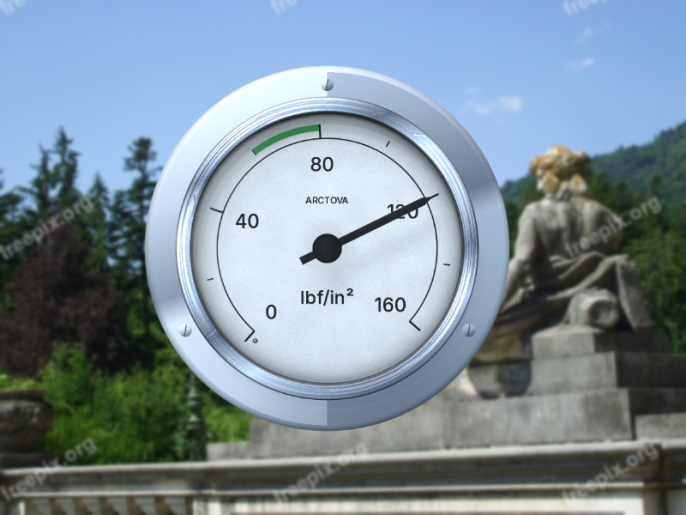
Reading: 120; psi
